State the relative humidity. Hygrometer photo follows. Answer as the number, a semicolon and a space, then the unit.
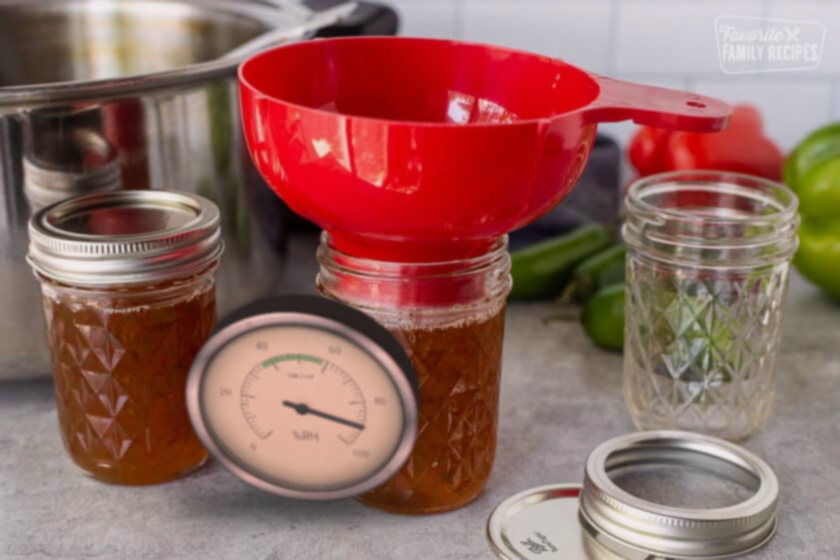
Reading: 90; %
